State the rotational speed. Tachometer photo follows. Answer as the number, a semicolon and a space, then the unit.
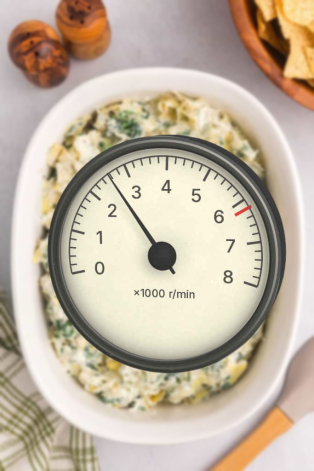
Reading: 2600; rpm
